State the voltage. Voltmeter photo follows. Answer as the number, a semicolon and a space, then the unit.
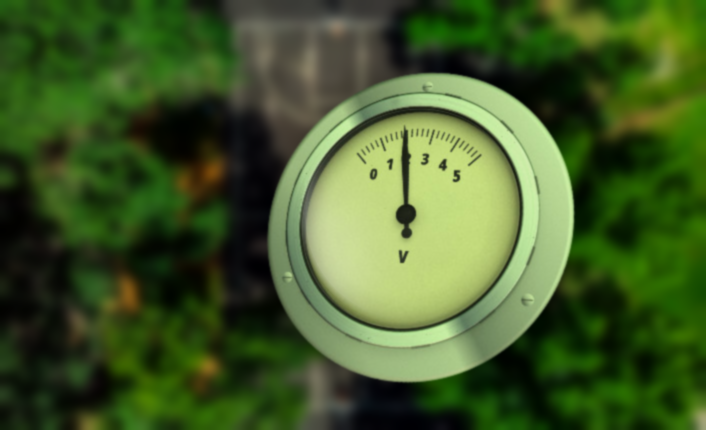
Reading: 2; V
